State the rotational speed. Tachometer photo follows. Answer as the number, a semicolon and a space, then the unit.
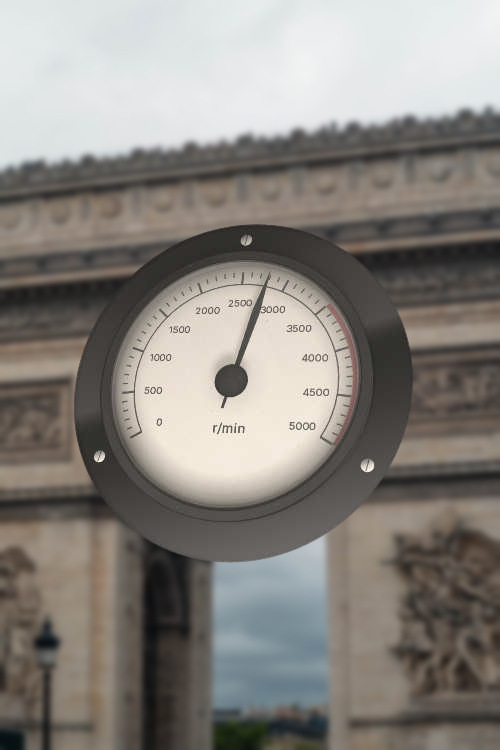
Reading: 2800; rpm
